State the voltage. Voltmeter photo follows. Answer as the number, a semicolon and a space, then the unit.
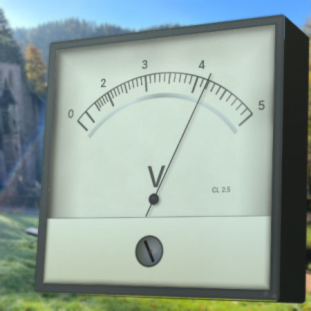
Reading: 4.2; V
